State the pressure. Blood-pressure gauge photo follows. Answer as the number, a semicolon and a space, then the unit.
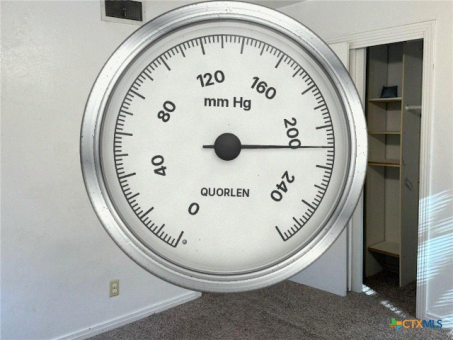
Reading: 210; mmHg
